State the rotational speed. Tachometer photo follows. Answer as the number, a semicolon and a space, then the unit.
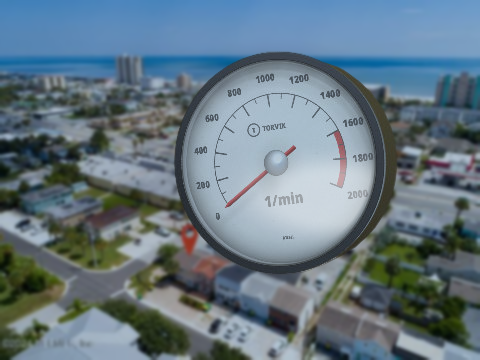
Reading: 0; rpm
